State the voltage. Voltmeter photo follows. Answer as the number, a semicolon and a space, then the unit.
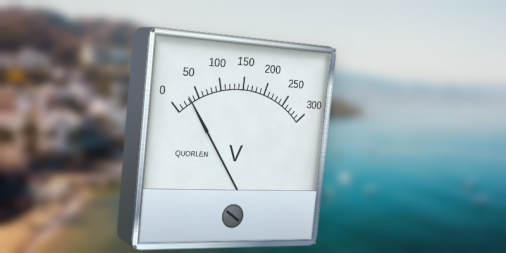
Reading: 30; V
